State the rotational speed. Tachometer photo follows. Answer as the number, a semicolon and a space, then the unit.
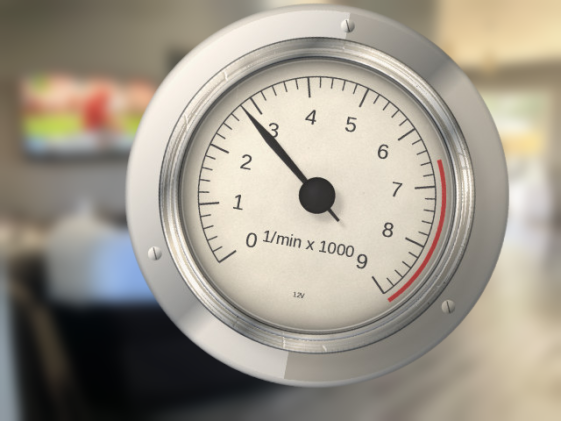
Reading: 2800; rpm
